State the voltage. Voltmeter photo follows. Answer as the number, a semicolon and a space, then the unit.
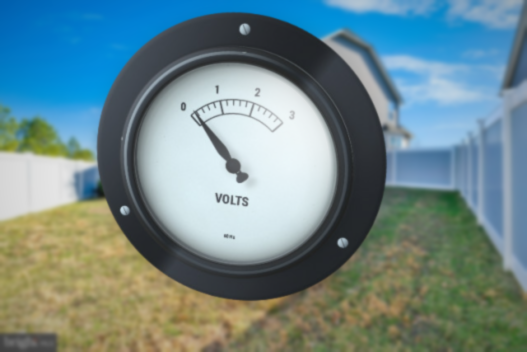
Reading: 0.2; V
